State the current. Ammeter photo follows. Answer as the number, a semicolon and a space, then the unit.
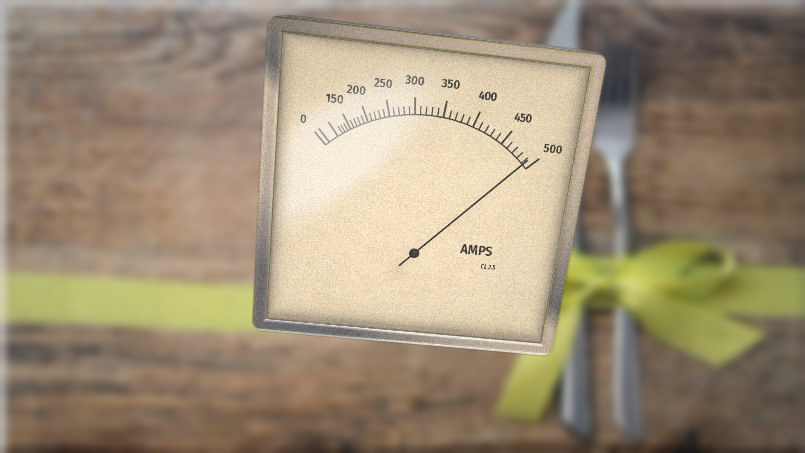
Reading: 490; A
